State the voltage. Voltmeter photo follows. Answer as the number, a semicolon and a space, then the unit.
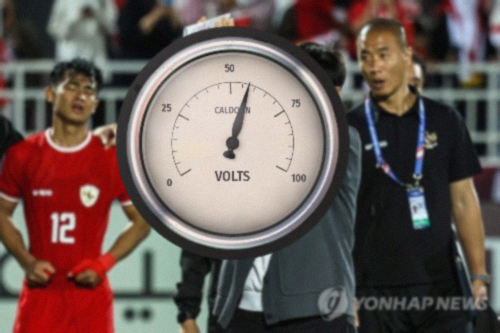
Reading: 57.5; V
